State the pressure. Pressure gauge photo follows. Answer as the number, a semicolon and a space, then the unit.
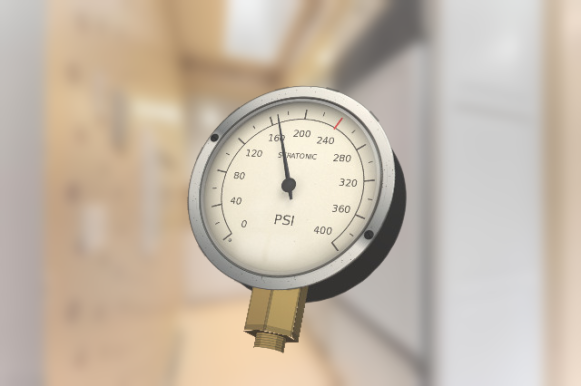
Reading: 170; psi
